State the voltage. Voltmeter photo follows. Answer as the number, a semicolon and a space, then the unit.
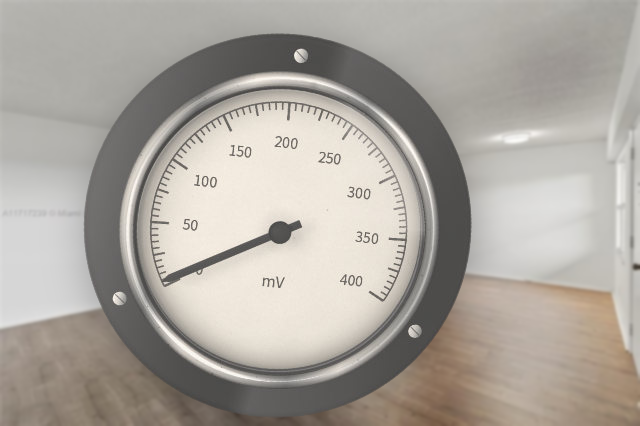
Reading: 5; mV
